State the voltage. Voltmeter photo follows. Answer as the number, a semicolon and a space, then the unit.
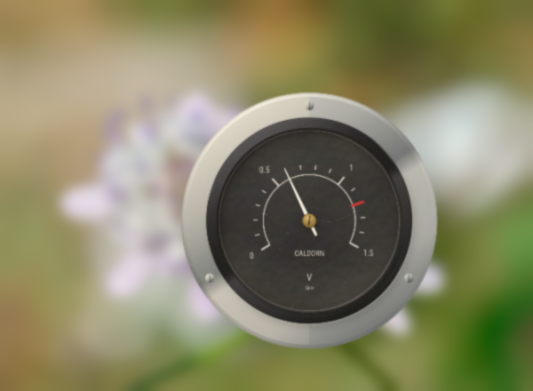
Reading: 0.6; V
